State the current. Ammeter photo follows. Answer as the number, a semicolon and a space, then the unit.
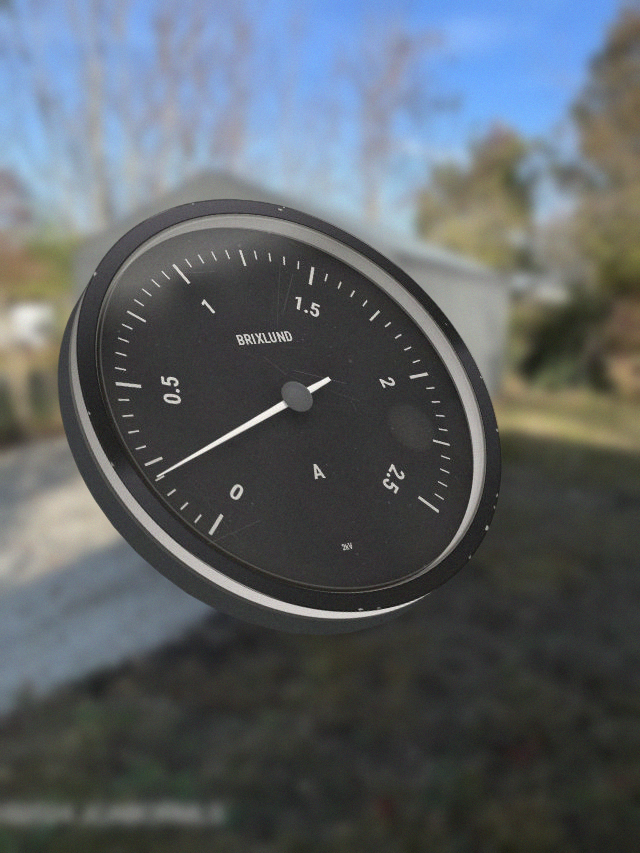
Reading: 0.2; A
